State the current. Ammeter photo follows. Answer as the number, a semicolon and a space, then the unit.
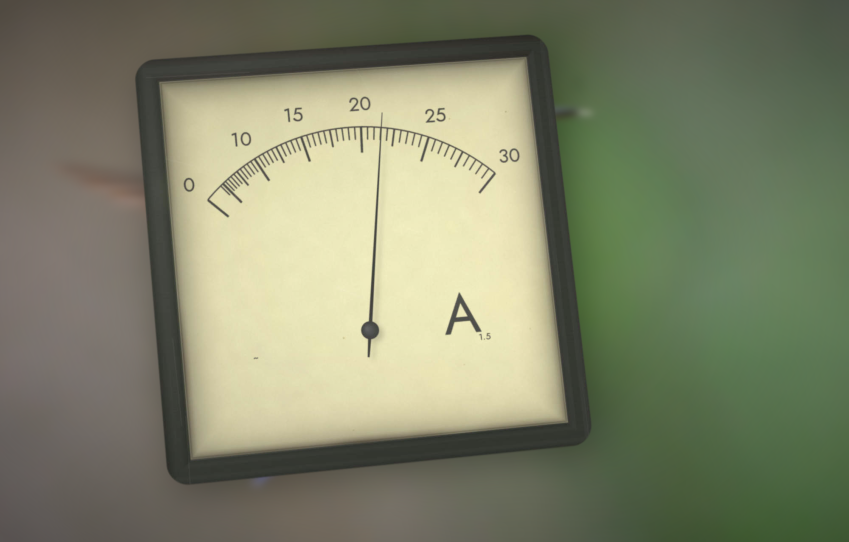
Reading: 21.5; A
